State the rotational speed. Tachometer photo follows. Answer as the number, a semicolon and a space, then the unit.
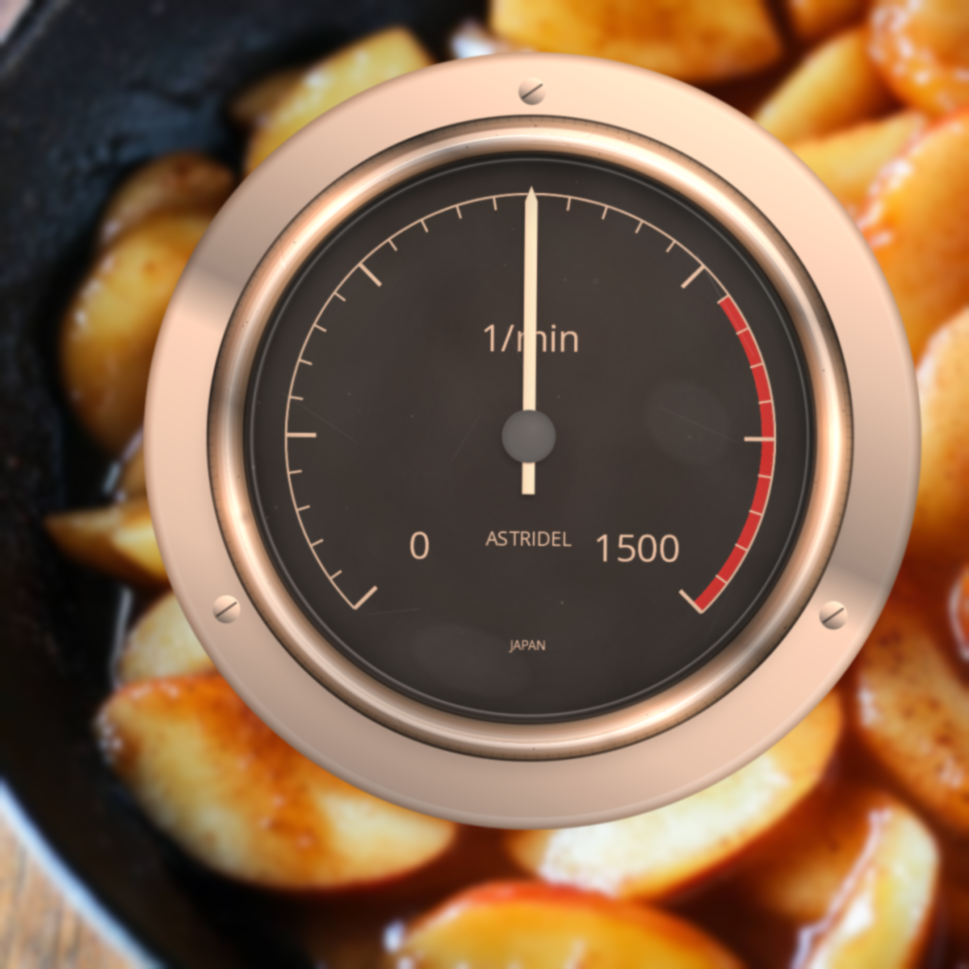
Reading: 750; rpm
